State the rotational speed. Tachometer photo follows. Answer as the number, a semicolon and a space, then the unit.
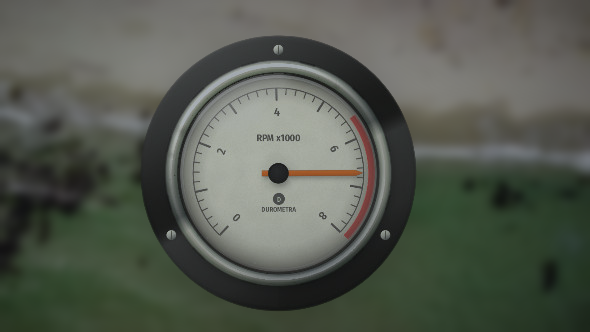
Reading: 6700; rpm
